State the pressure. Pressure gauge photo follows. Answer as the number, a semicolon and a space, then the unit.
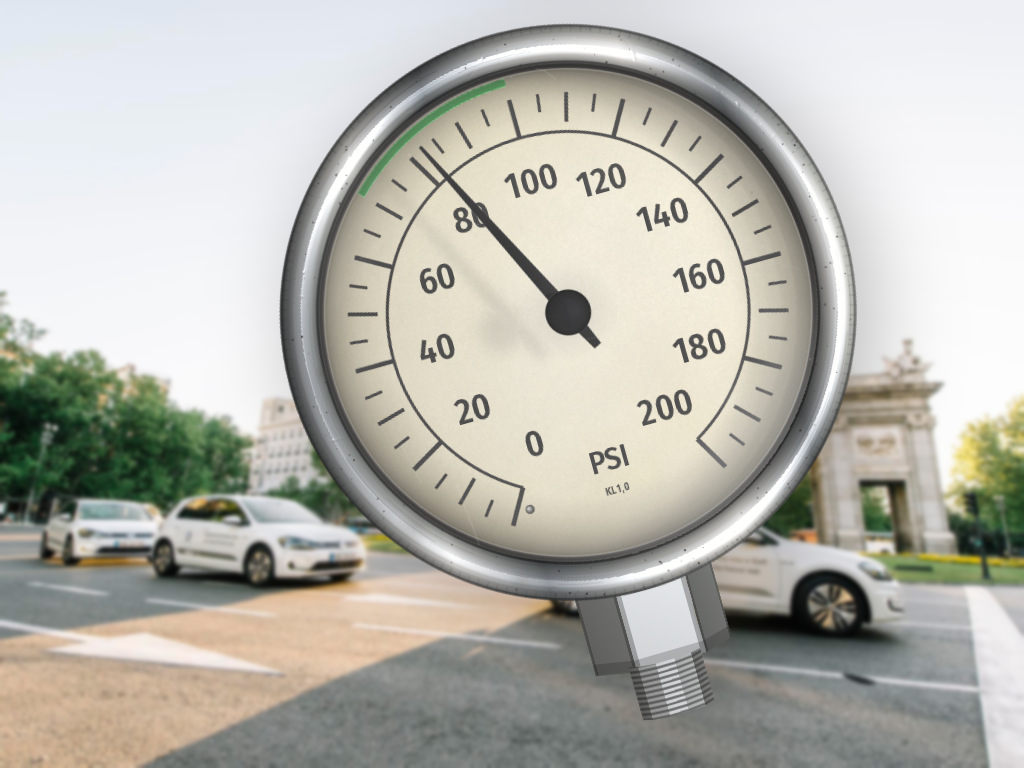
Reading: 82.5; psi
